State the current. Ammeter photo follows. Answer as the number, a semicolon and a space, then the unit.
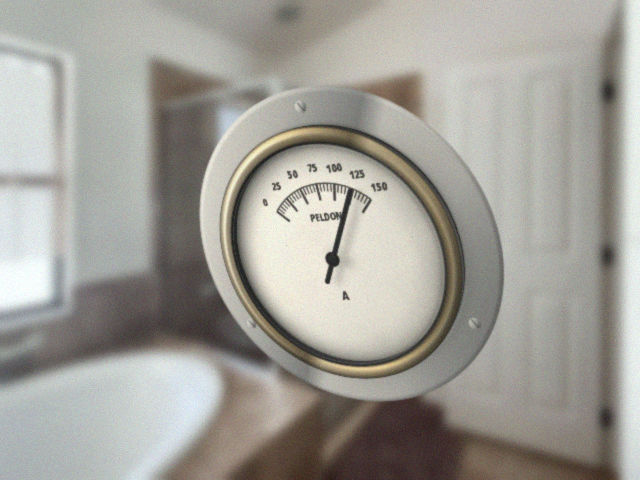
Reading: 125; A
